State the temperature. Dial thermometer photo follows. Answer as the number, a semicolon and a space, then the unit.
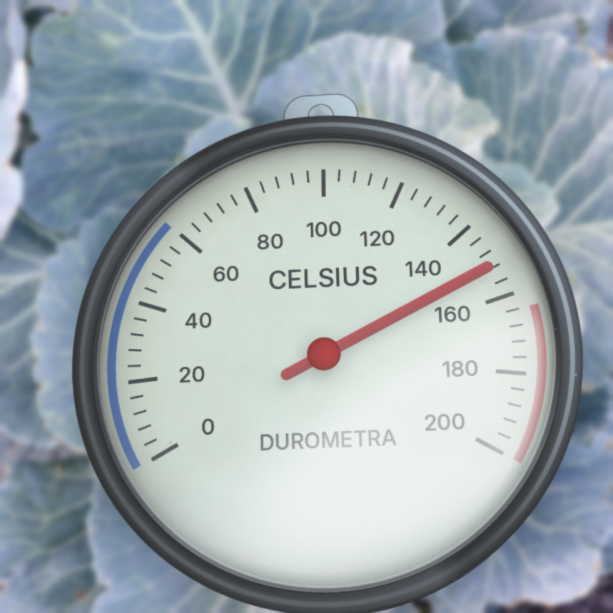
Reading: 152; °C
